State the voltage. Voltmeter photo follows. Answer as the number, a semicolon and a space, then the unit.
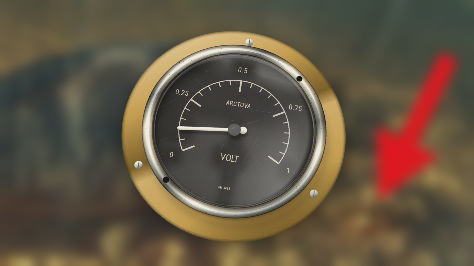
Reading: 0.1; V
